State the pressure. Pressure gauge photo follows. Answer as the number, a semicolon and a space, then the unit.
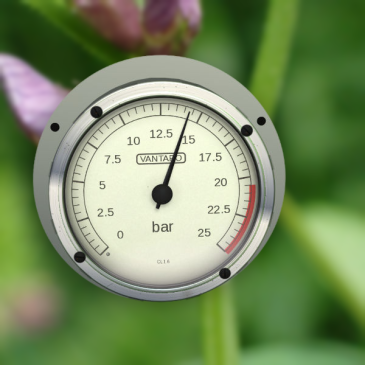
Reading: 14.25; bar
